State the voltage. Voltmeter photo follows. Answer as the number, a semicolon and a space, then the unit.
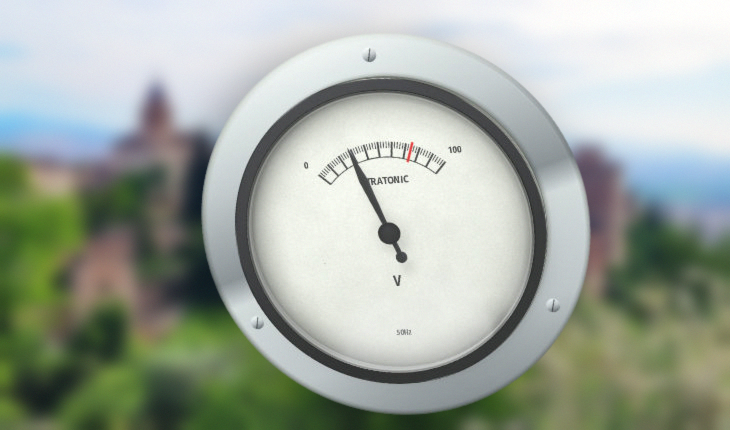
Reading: 30; V
